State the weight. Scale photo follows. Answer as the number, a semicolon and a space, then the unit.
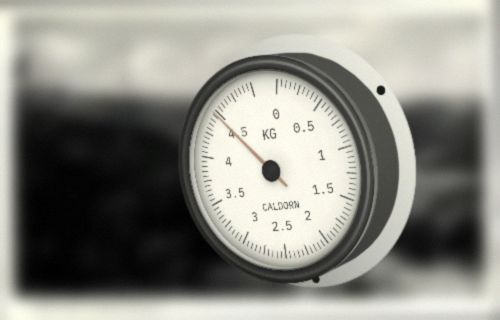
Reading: 4.5; kg
